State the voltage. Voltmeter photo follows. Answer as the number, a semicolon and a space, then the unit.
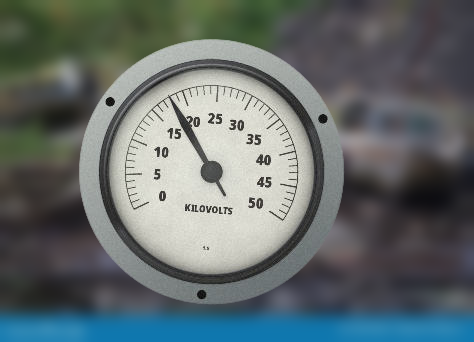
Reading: 18; kV
